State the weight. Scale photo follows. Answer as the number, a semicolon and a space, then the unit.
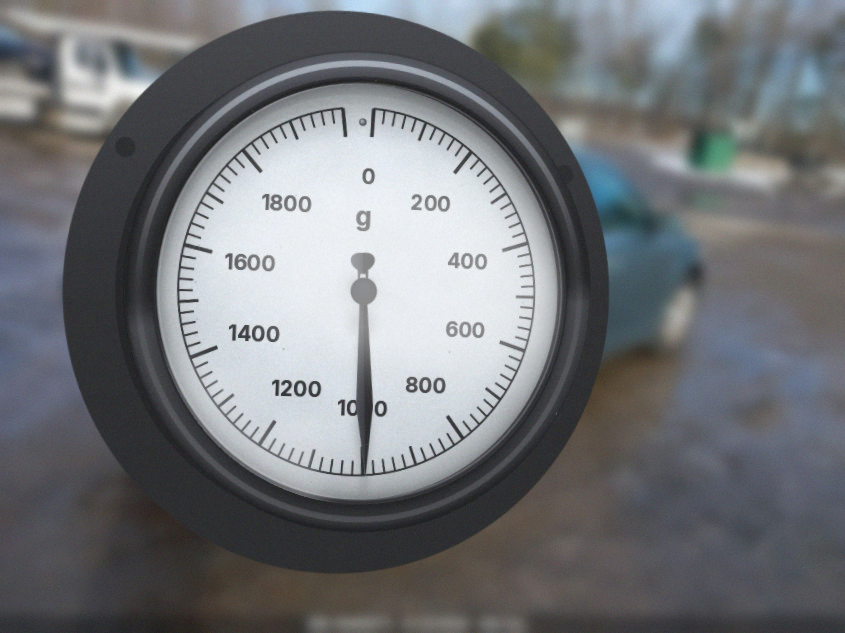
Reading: 1000; g
